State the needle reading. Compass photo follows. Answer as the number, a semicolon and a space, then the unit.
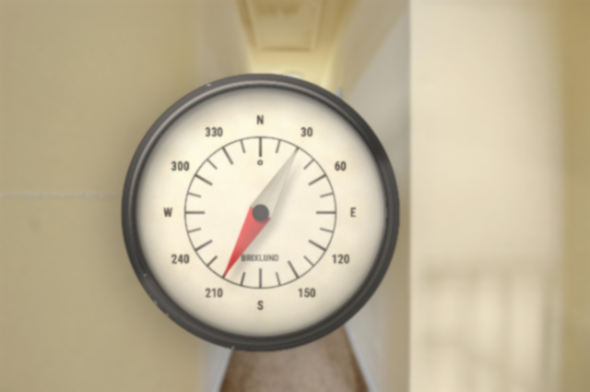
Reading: 210; °
